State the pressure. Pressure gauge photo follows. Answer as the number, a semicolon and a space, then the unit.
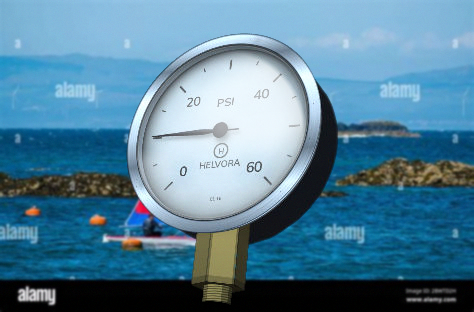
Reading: 10; psi
